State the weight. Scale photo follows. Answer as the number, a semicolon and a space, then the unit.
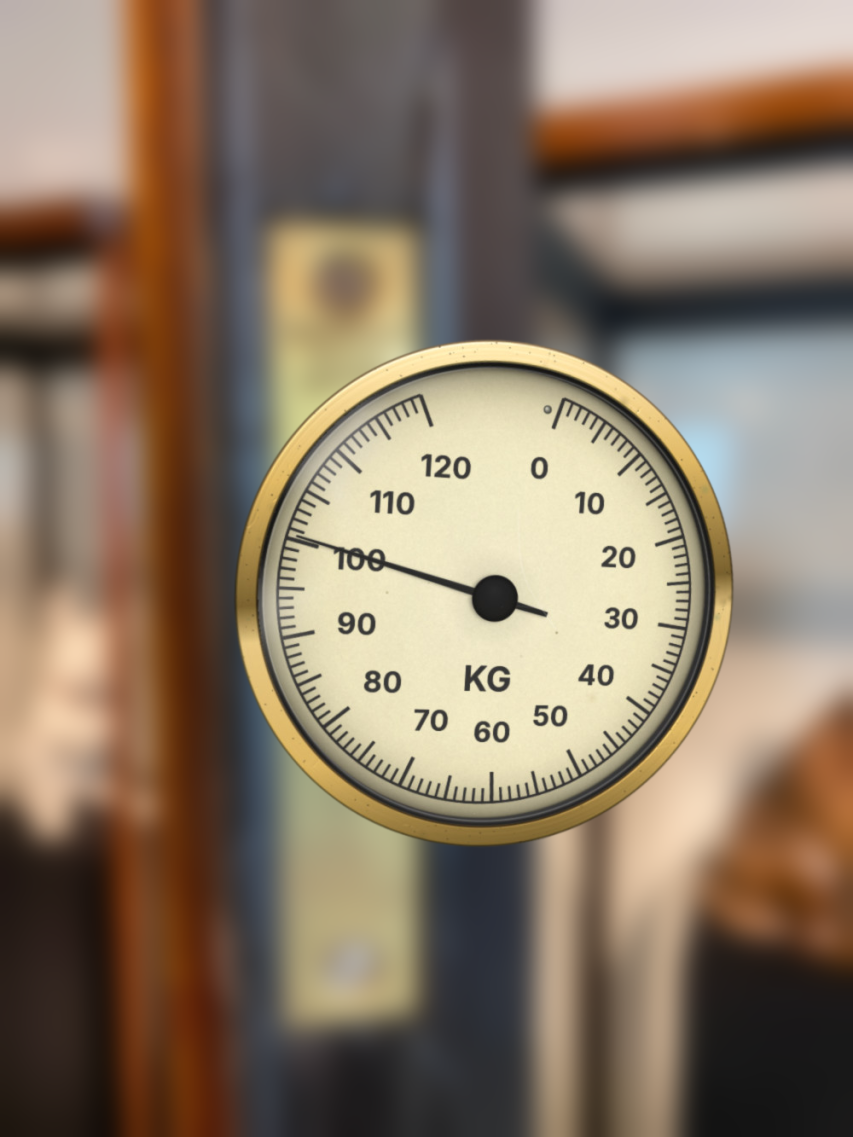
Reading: 100.5; kg
